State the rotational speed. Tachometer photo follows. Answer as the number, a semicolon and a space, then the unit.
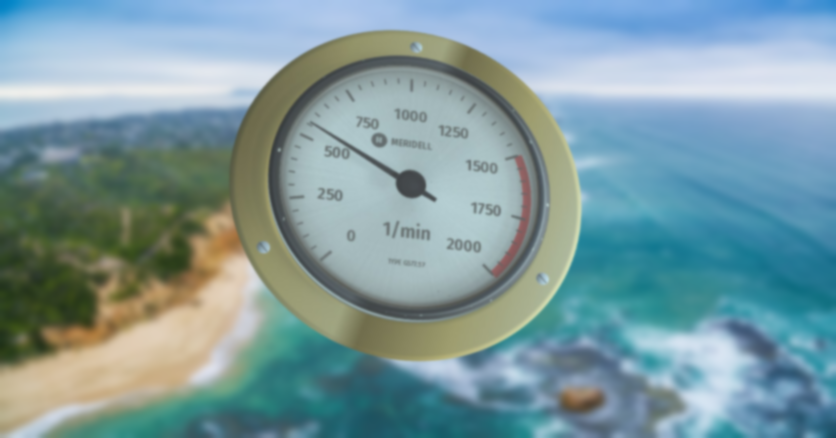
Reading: 550; rpm
